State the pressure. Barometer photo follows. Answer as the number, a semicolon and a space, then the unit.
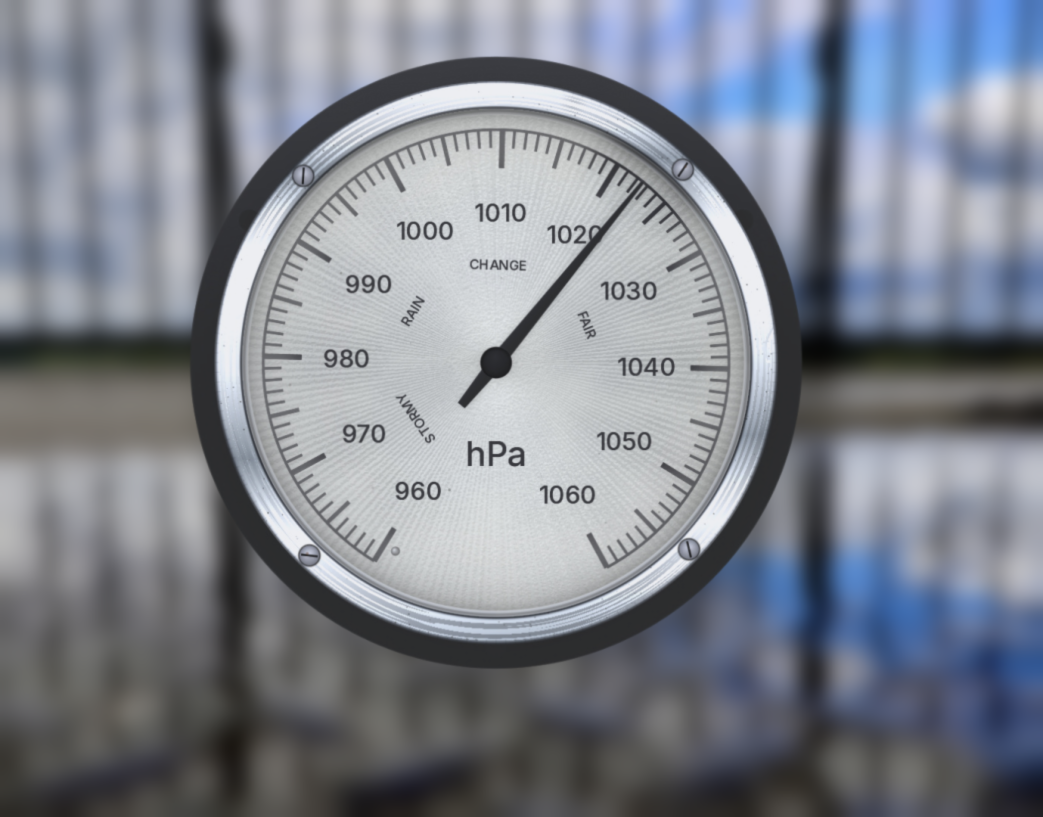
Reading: 1022.5; hPa
